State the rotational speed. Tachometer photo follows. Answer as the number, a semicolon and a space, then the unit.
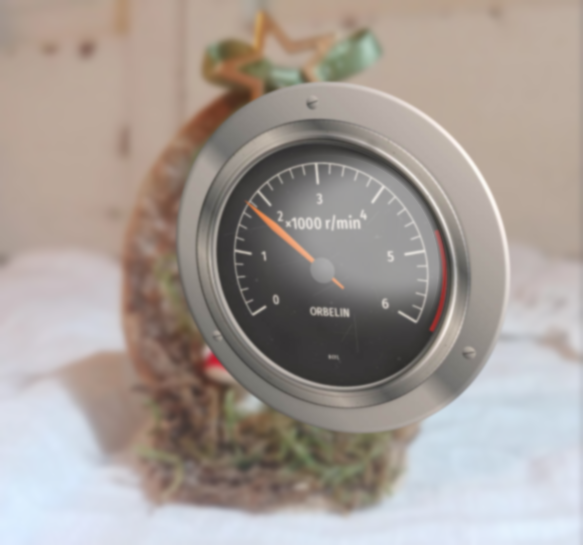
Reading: 1800; rpm
